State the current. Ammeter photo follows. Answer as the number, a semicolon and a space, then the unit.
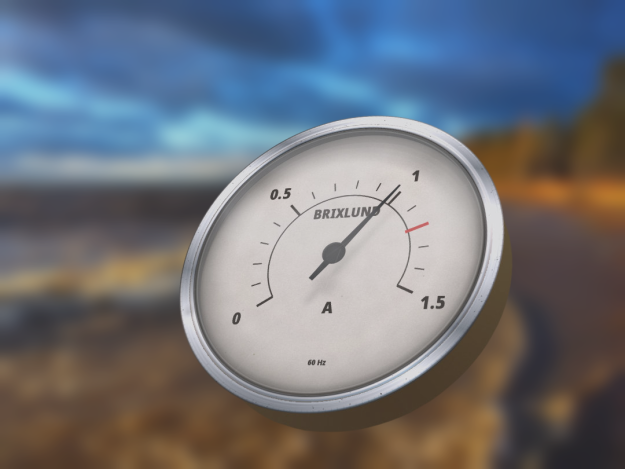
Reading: 1; A
